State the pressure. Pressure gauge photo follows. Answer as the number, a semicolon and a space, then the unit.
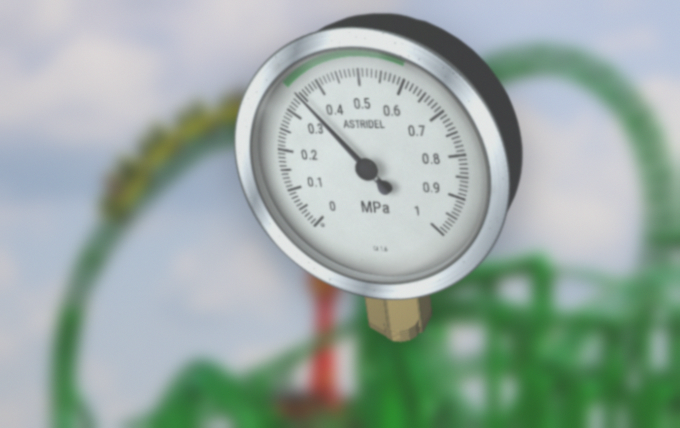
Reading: 0.35; MPa
